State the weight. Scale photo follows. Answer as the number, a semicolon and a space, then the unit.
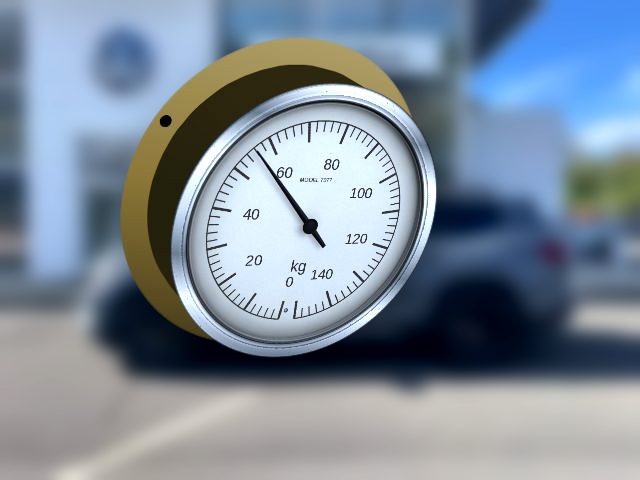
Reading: 56; kg
